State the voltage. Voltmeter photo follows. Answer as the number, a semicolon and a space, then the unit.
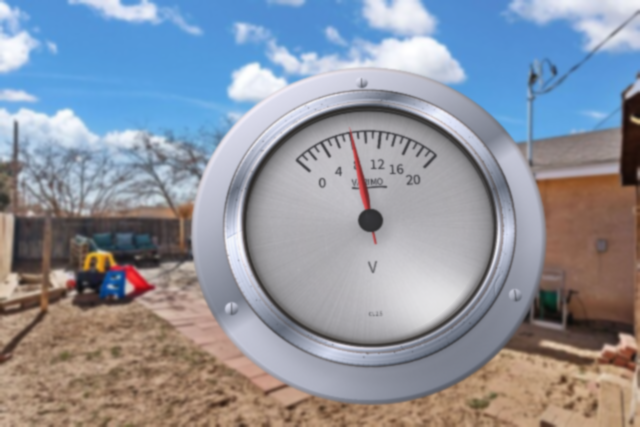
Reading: 8; V
